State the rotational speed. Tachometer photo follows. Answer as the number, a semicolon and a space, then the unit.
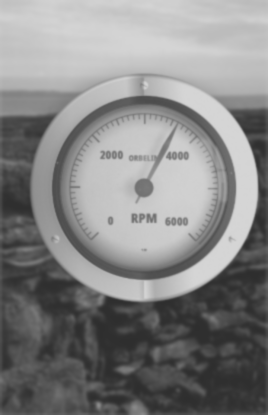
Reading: 3600; rpm
